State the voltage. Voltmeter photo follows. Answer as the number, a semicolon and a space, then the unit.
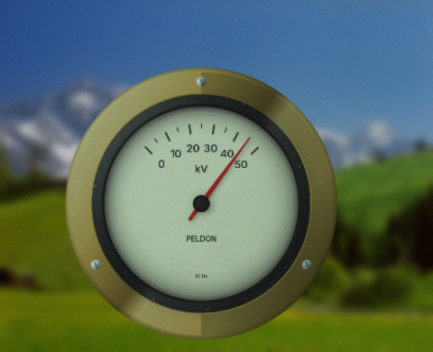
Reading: 45; kV
